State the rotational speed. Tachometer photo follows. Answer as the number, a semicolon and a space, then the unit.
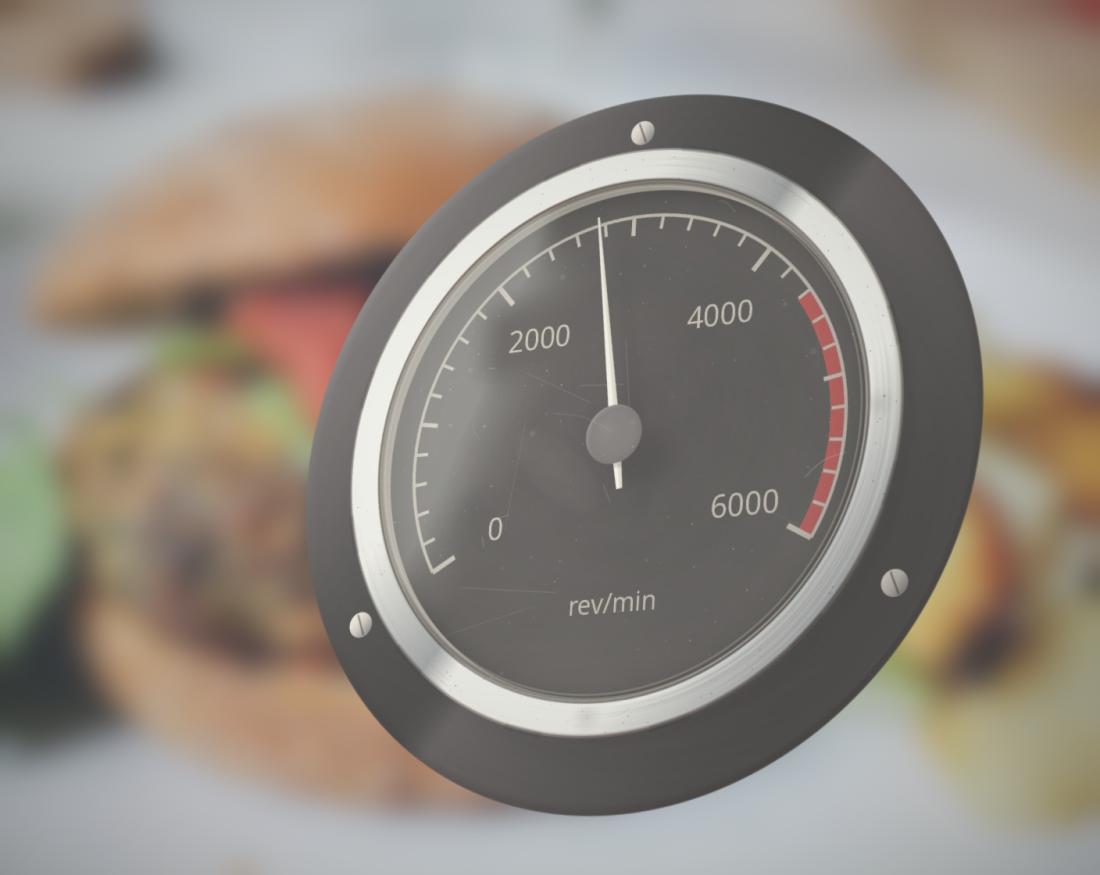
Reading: 2800; rpm
